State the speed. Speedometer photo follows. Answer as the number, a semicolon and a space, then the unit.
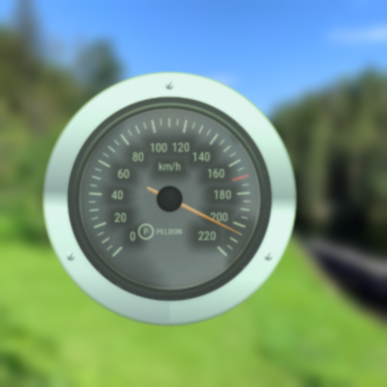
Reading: 205; km/h
